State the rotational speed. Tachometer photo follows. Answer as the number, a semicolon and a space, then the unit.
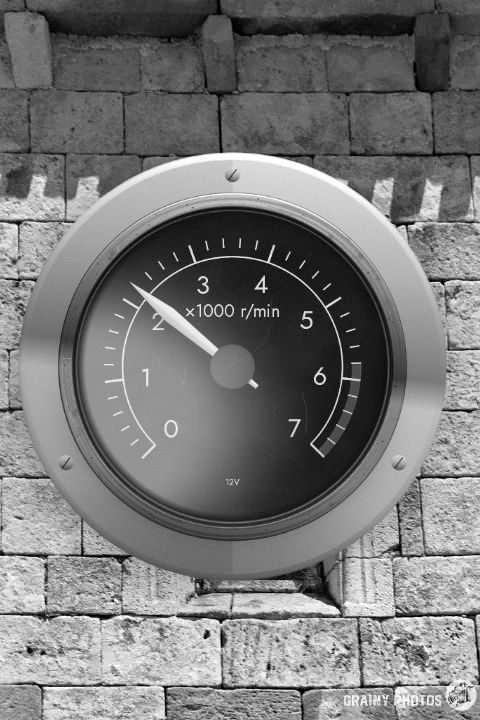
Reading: 2200; rpm
